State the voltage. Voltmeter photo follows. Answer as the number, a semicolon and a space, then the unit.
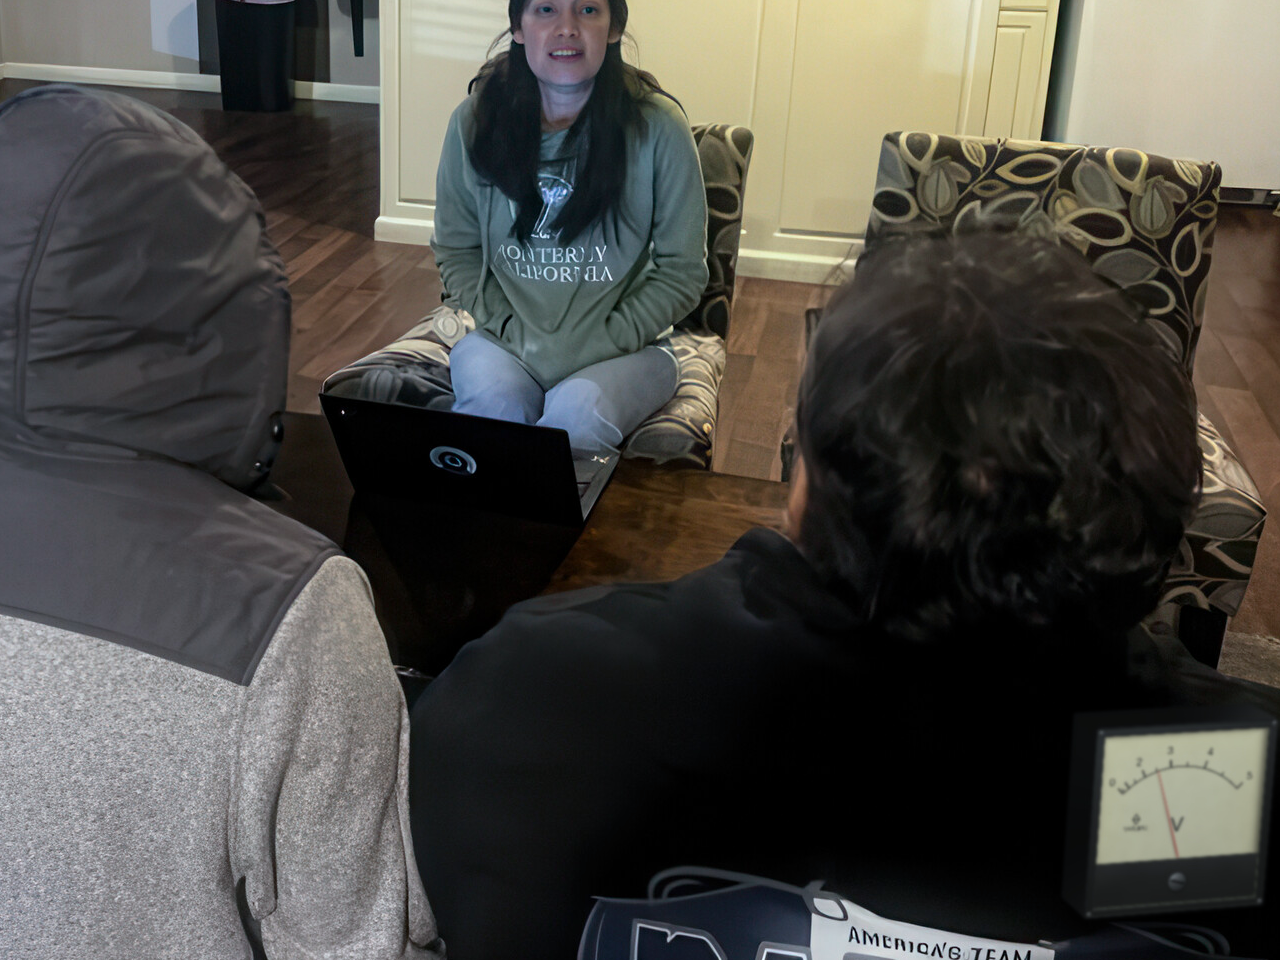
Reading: 2.5; V
